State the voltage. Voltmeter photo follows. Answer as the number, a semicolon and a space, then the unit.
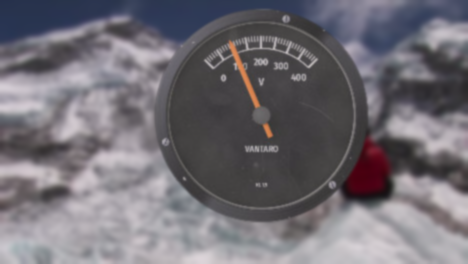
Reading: 100; V
